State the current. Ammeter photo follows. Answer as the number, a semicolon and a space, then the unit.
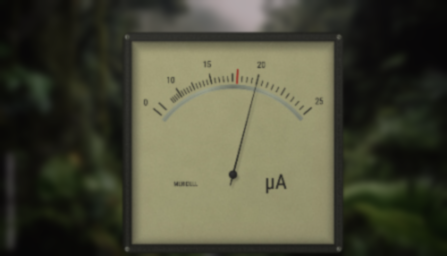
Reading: 20; µA
